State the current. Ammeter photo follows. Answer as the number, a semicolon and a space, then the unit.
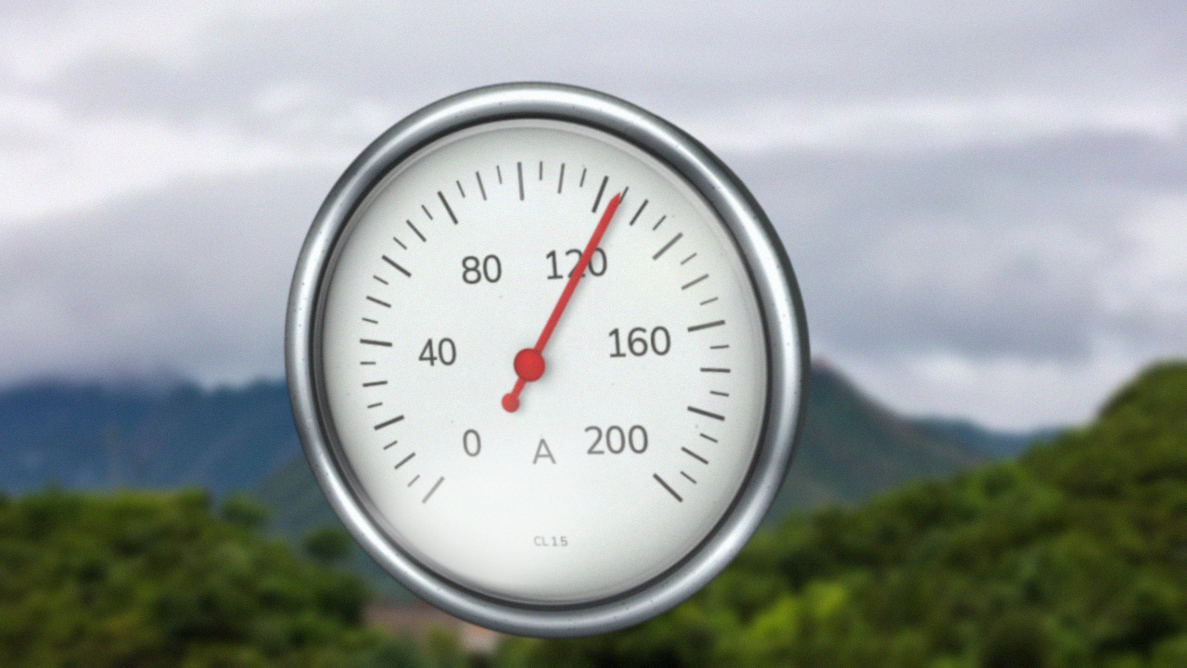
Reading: 125; A
